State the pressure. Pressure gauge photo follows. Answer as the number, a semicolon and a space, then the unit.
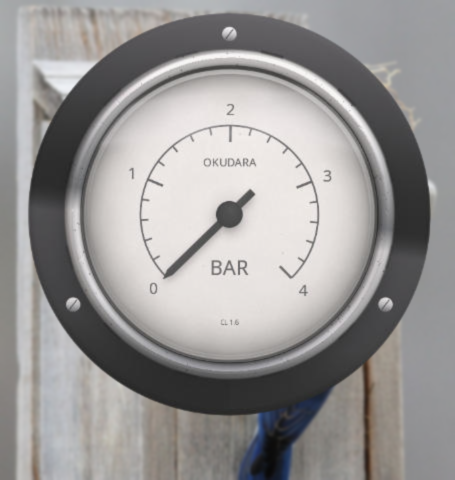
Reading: 0; bar
